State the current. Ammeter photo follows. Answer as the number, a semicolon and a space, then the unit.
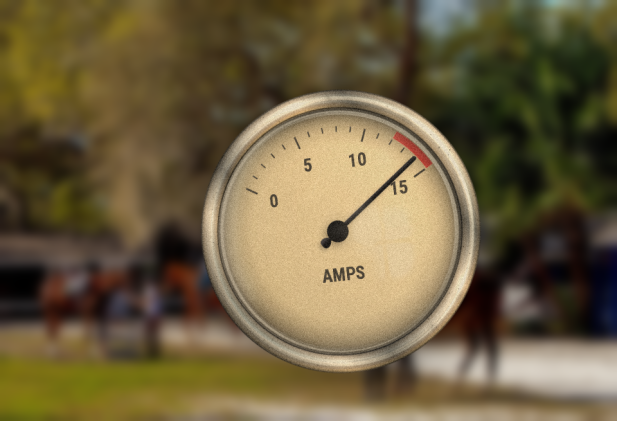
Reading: 14; A
